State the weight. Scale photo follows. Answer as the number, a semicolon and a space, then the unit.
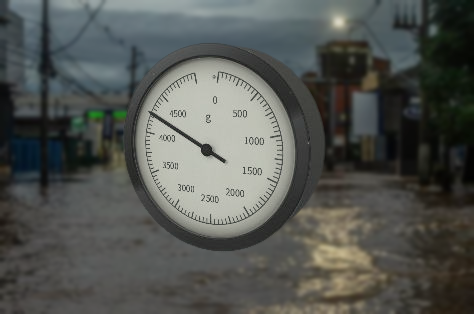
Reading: 4250; g
